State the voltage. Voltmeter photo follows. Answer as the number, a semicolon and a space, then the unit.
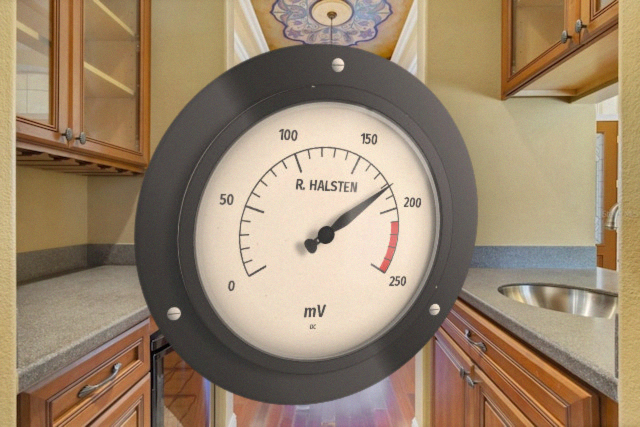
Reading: 180; mV
